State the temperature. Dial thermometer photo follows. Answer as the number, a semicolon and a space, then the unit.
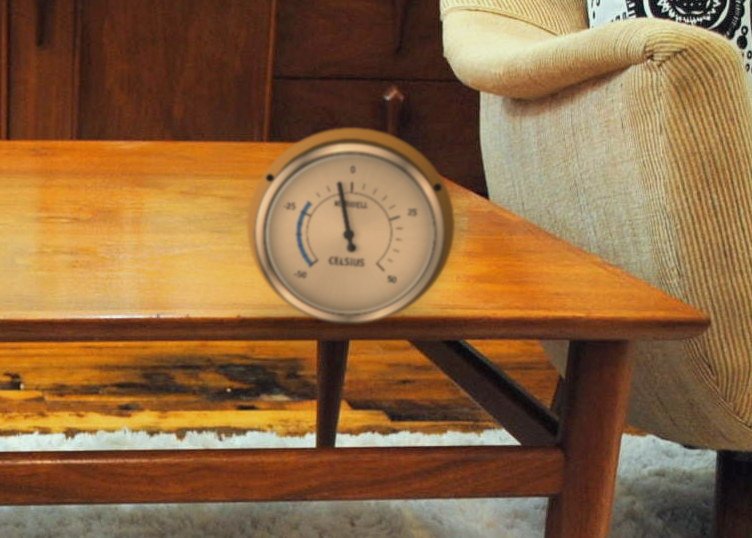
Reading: -5; °C
